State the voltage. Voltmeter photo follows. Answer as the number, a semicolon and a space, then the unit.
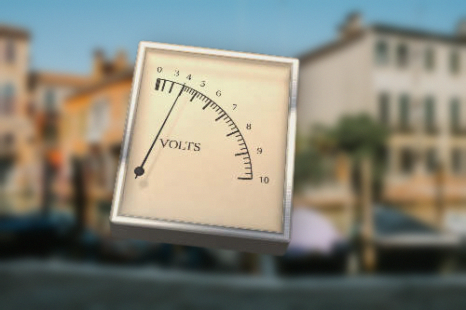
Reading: 4; V
